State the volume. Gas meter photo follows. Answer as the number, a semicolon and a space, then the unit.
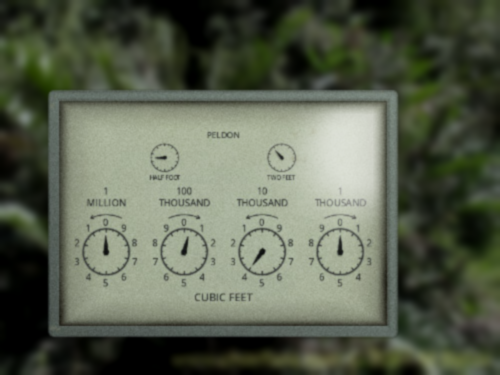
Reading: 4000; ft³
